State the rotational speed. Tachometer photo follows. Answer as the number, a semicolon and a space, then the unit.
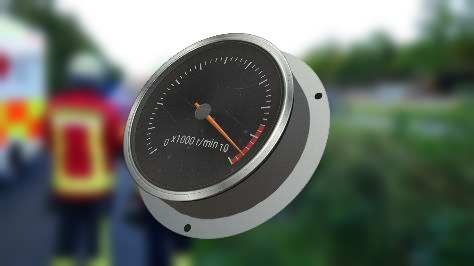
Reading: 9600; rpm
